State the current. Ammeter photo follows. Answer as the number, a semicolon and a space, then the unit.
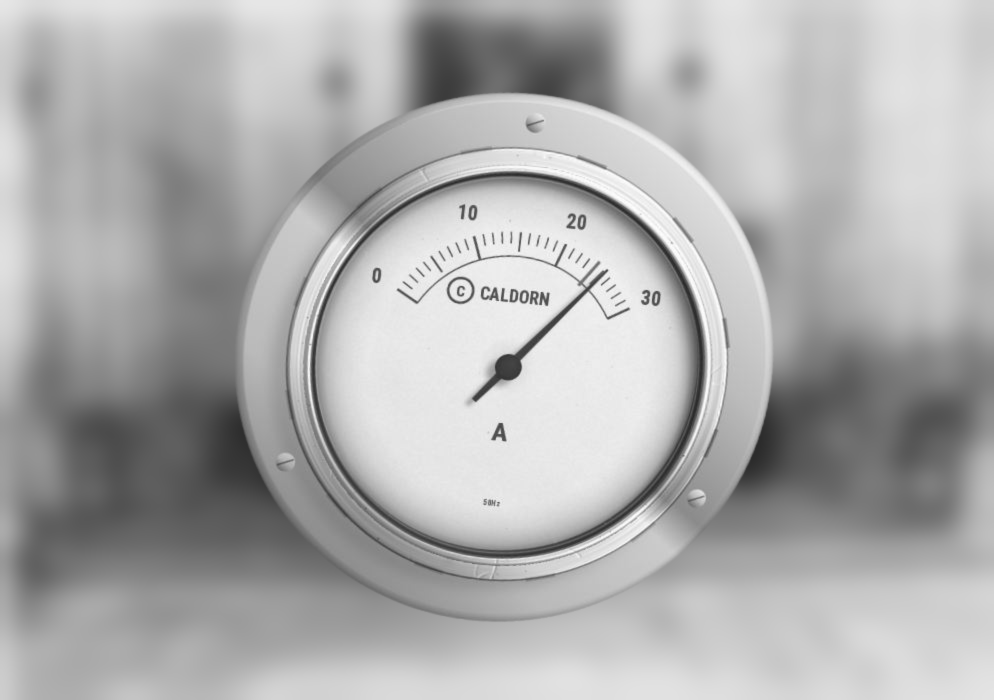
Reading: 25; A
